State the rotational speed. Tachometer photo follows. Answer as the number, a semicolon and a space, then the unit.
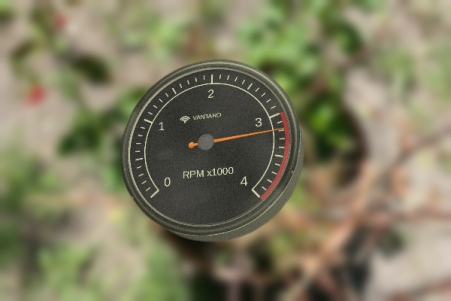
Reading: 3200; rpm
